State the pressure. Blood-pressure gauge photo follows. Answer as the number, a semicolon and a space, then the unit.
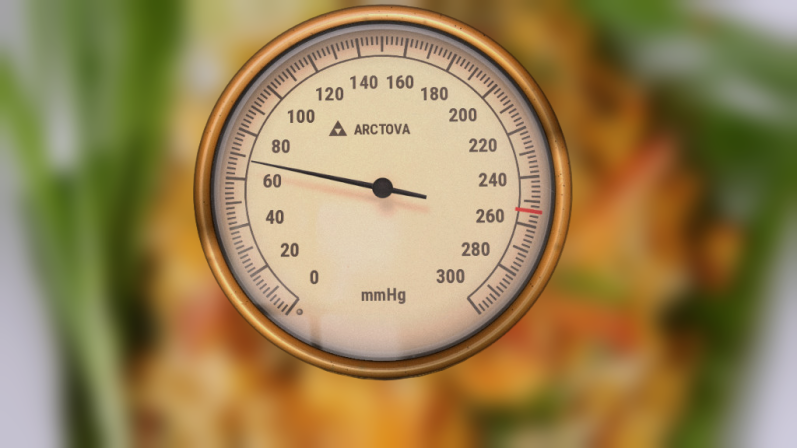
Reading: 68; mmHg
